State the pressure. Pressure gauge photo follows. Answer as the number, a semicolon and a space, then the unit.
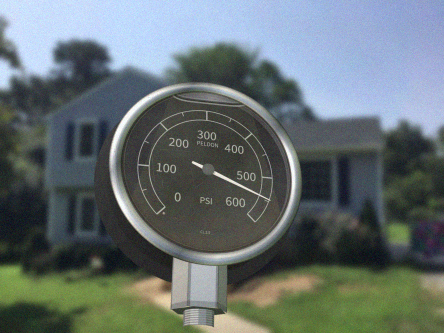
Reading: 550; psi
